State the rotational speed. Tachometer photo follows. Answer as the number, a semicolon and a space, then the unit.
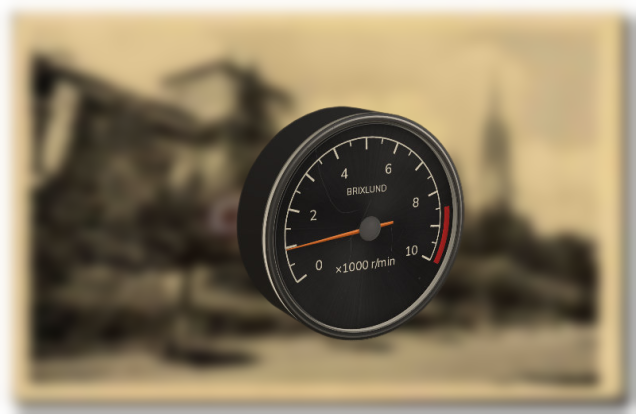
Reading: 1000; rpm
